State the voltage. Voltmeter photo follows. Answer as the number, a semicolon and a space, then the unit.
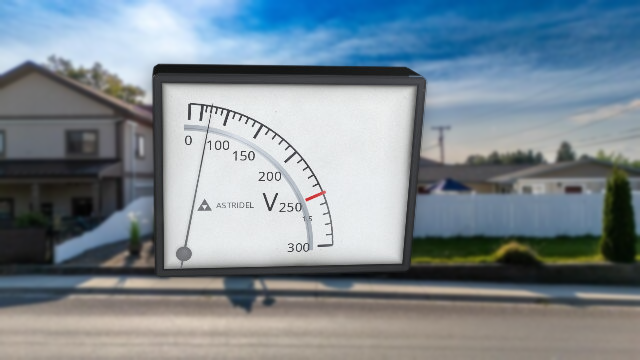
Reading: 70; V
